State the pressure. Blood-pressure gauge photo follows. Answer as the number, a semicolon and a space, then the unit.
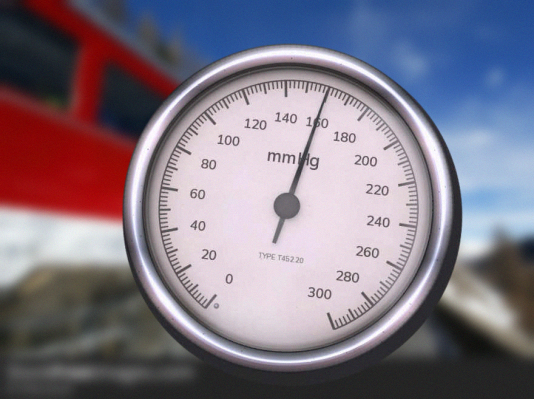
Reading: 160; mmHg
